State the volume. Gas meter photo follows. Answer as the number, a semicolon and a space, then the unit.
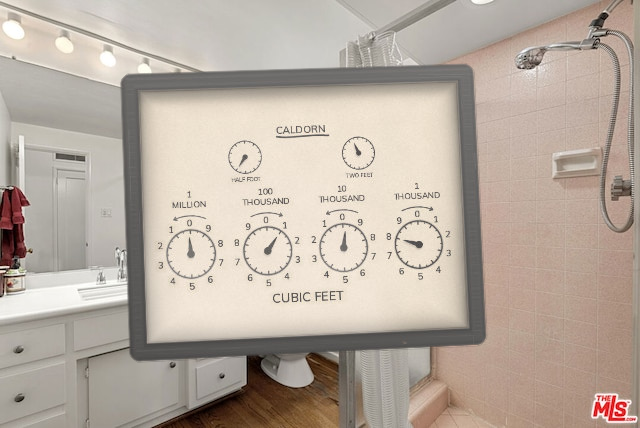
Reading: 9800; ft³
